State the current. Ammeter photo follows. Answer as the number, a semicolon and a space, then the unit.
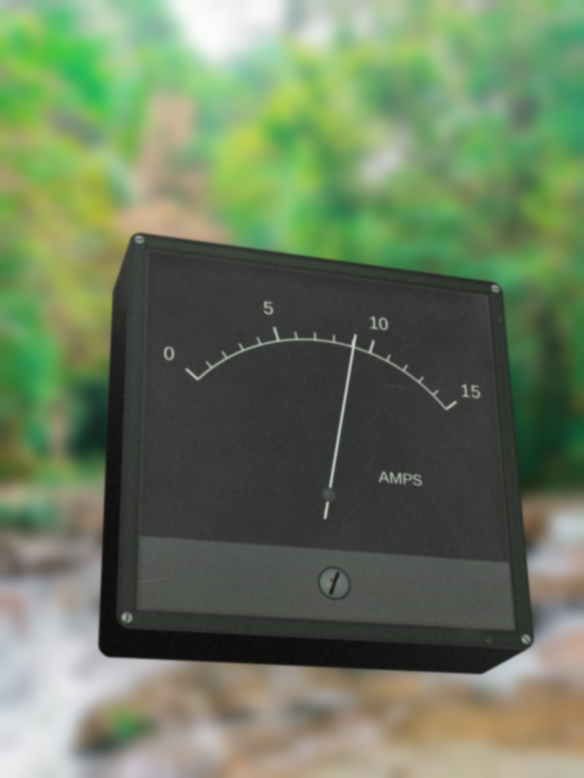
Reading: 9; A
